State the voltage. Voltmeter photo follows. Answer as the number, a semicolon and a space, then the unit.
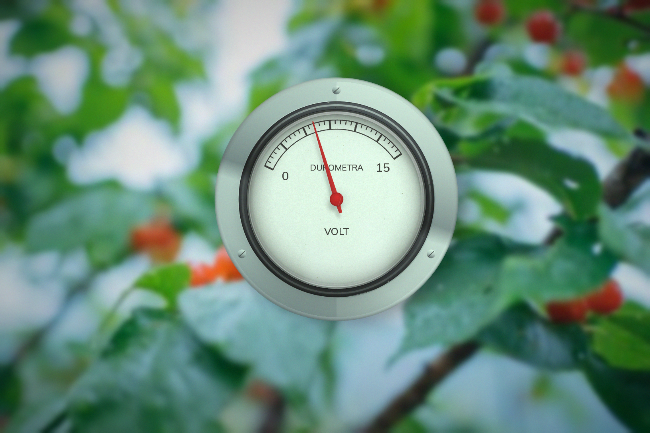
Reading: 6; V
